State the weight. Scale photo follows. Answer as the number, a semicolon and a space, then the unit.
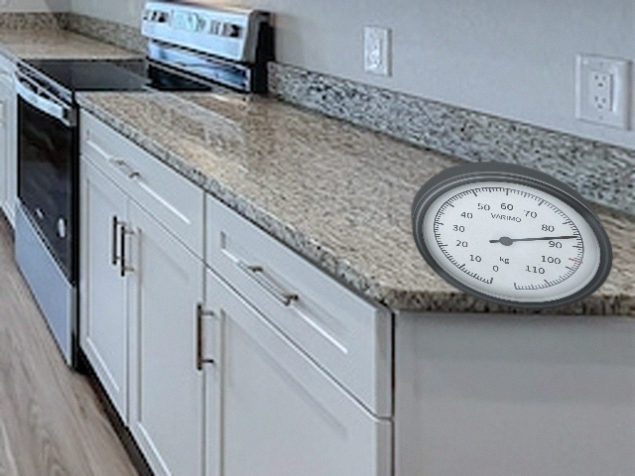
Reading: 85; kg
